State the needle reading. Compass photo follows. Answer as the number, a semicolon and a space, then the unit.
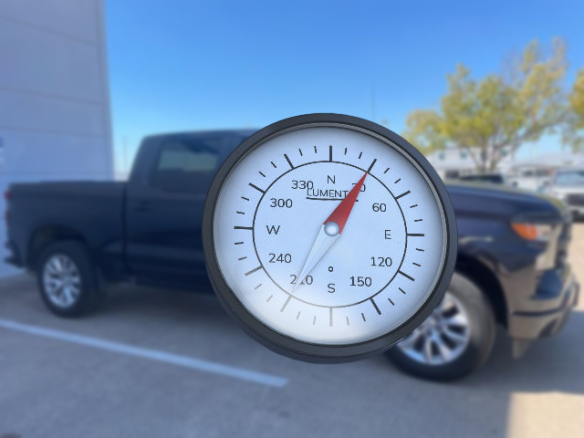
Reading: 30; °
